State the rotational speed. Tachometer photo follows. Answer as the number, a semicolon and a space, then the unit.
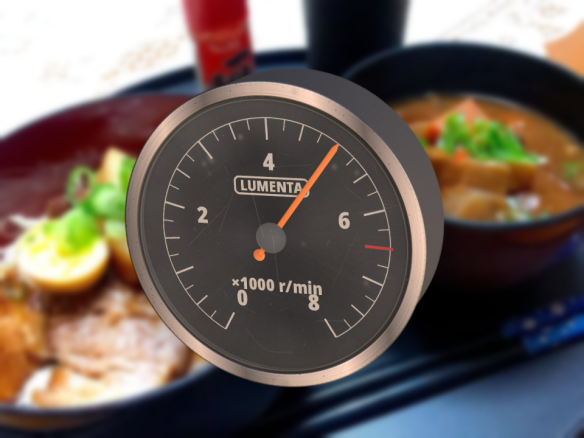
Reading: 5000; rpm
